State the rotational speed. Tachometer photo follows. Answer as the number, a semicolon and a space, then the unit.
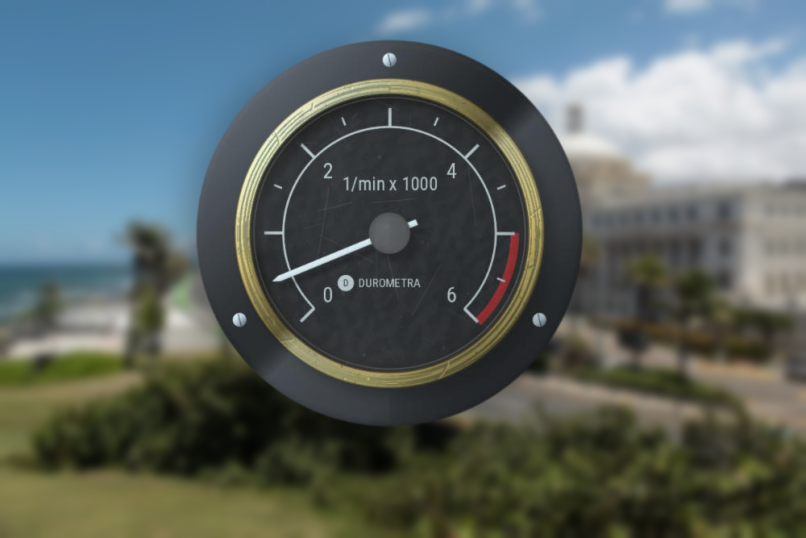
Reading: 500; rpm
